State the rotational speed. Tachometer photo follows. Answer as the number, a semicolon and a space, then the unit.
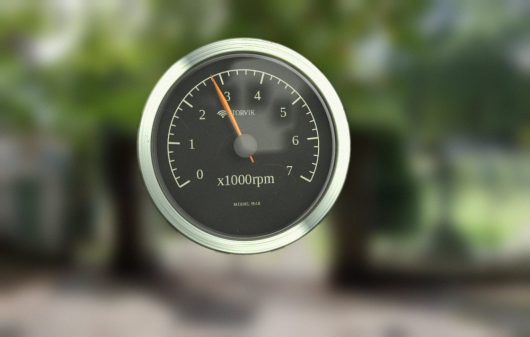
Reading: 2800; rpm
